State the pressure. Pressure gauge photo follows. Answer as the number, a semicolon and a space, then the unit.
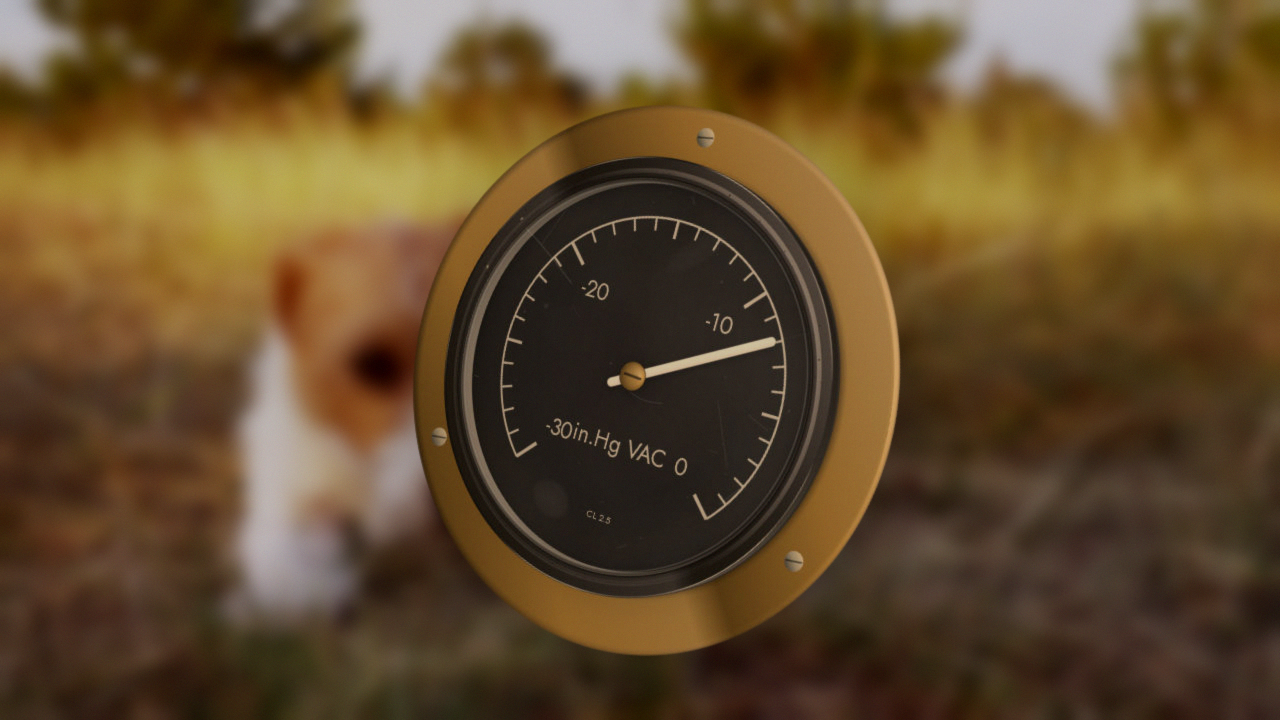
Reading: -8; inHg
